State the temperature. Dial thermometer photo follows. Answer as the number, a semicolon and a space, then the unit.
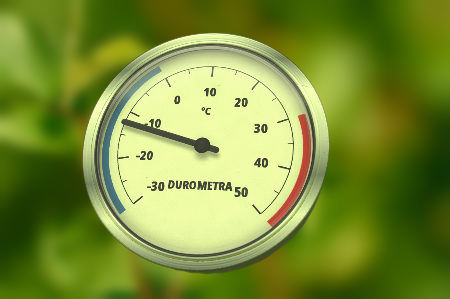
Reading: -12.5; °C
